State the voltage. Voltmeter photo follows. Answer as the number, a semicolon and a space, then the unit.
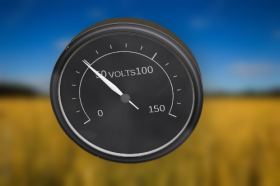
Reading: 50; V
